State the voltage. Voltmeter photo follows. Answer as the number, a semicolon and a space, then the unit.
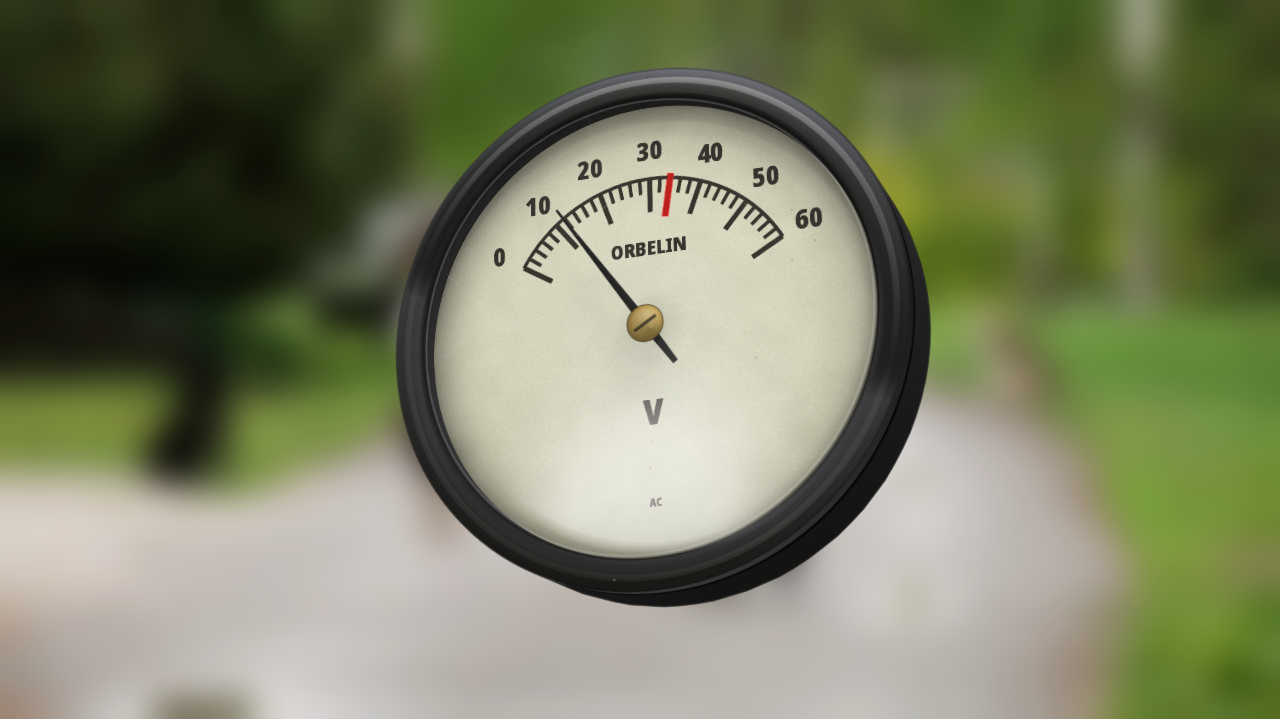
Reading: 12; V
